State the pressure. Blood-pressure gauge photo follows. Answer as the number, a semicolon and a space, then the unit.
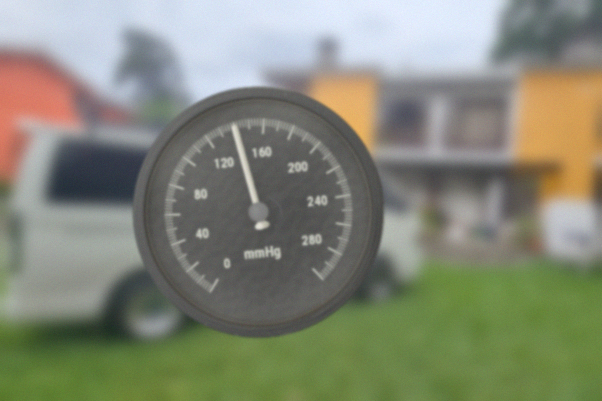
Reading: 140; mmHg
